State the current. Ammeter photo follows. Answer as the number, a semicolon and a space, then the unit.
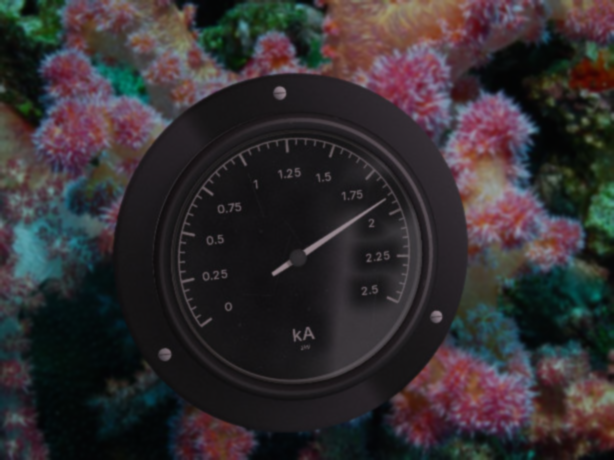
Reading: 1.9; kA
